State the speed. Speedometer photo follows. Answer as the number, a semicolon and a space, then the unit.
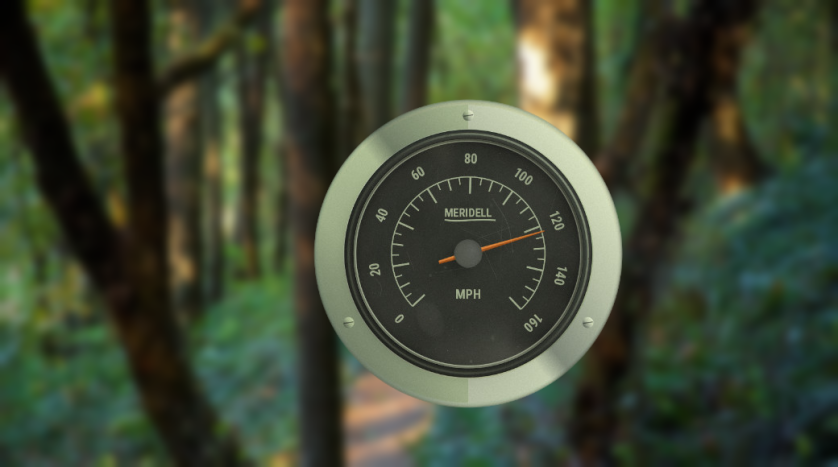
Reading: 122.5; mph
